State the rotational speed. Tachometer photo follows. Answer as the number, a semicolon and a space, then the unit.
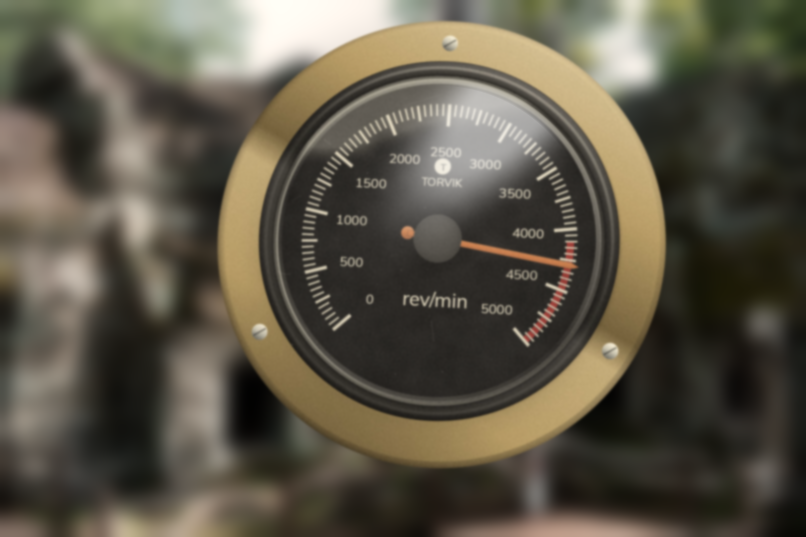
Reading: 4300; rpm
